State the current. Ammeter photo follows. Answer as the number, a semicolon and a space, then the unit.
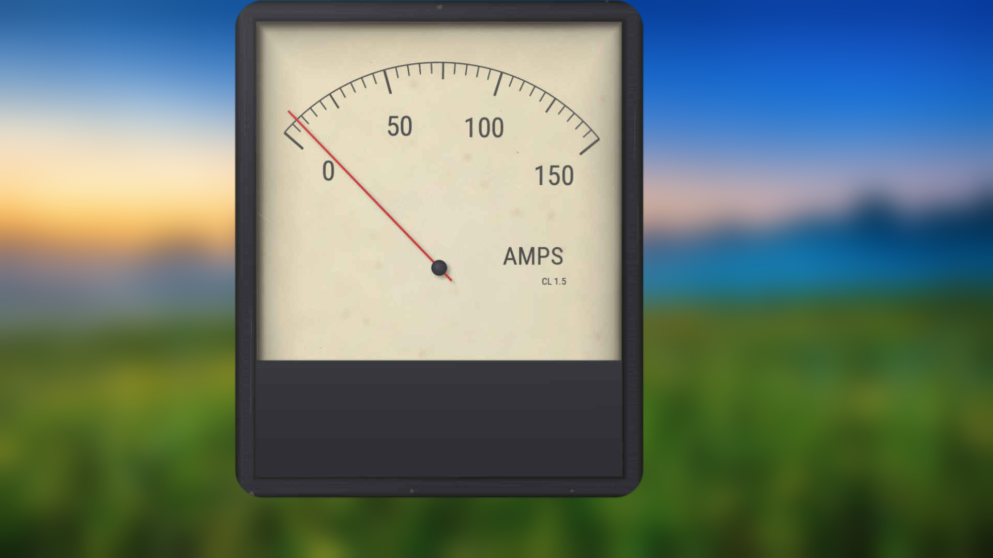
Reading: 7.5; A
